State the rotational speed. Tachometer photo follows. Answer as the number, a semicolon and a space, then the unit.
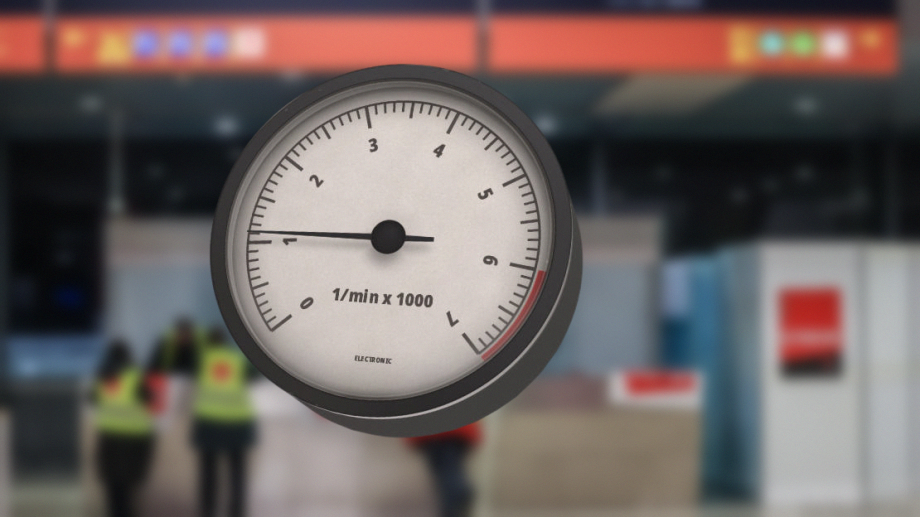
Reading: 1100; rpm
